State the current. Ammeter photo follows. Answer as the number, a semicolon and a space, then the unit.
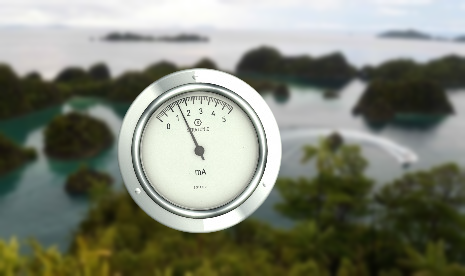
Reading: 1.5; mA
